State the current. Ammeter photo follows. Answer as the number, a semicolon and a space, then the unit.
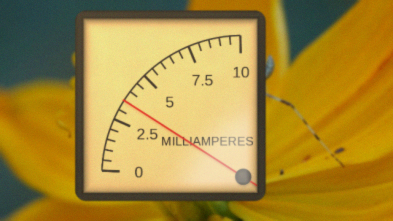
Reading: 3.5; mA
